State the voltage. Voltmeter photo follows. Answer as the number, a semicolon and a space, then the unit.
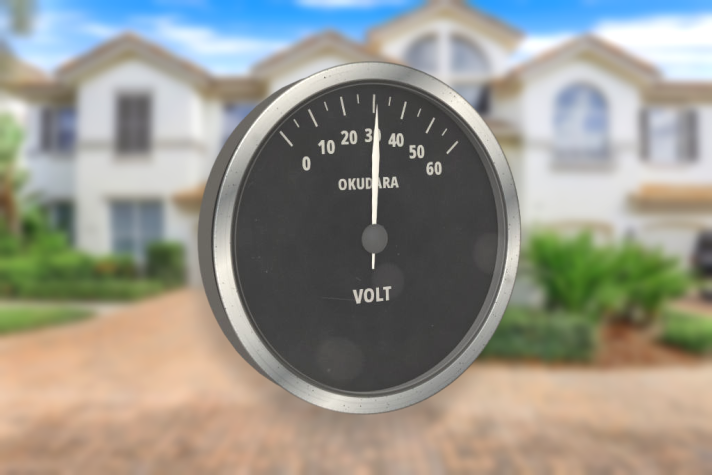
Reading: 30; V
